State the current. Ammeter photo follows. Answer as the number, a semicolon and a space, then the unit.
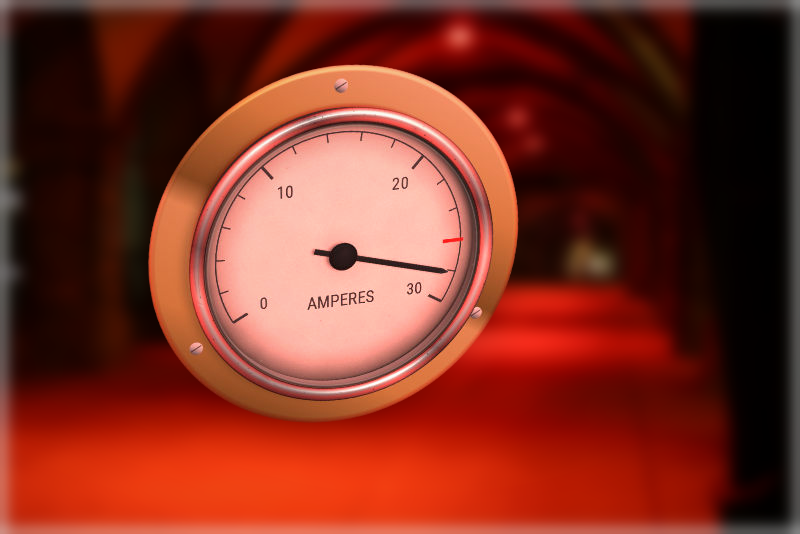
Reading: 28; A
